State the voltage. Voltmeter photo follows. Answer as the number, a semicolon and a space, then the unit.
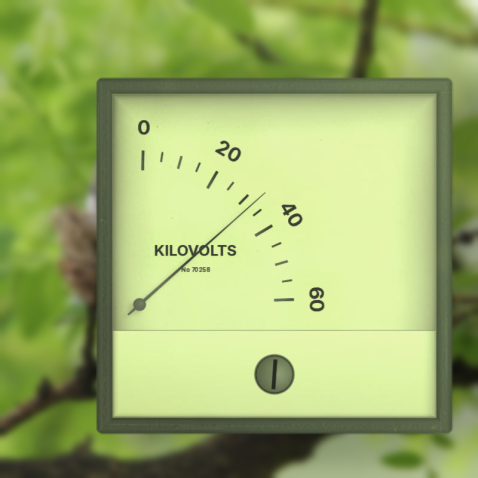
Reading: 32.5; kV
